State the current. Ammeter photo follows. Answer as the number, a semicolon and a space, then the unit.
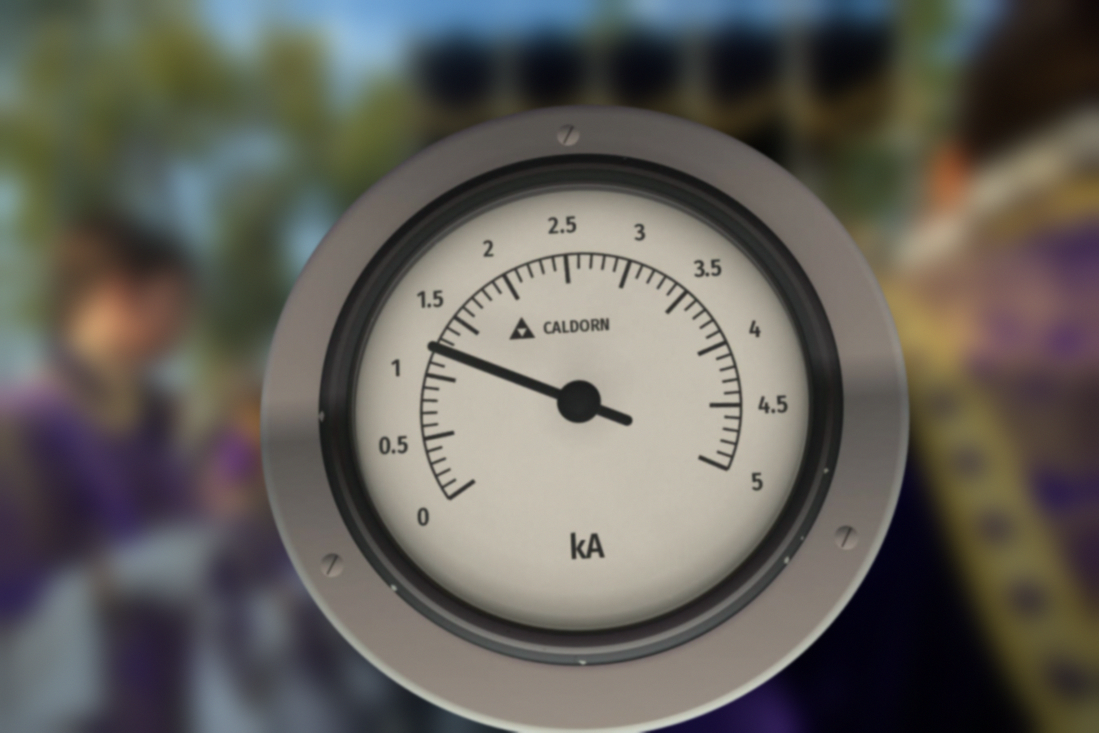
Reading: 1.2; kA
